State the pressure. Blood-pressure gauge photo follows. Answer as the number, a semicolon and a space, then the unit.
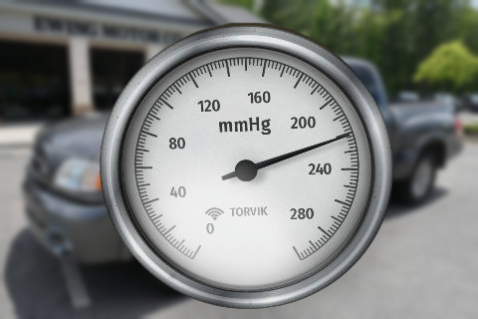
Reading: 220; mmHg
